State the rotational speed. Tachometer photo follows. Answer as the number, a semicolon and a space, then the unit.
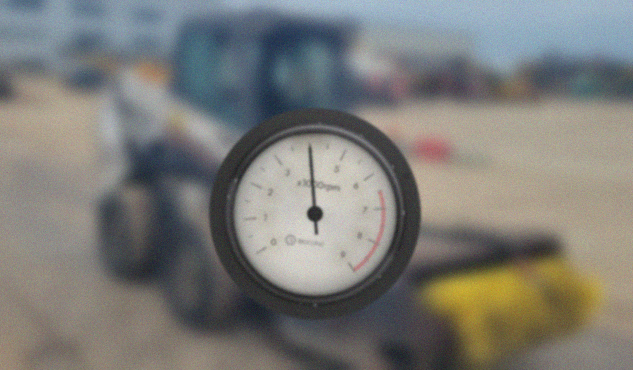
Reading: 4000; rpm
